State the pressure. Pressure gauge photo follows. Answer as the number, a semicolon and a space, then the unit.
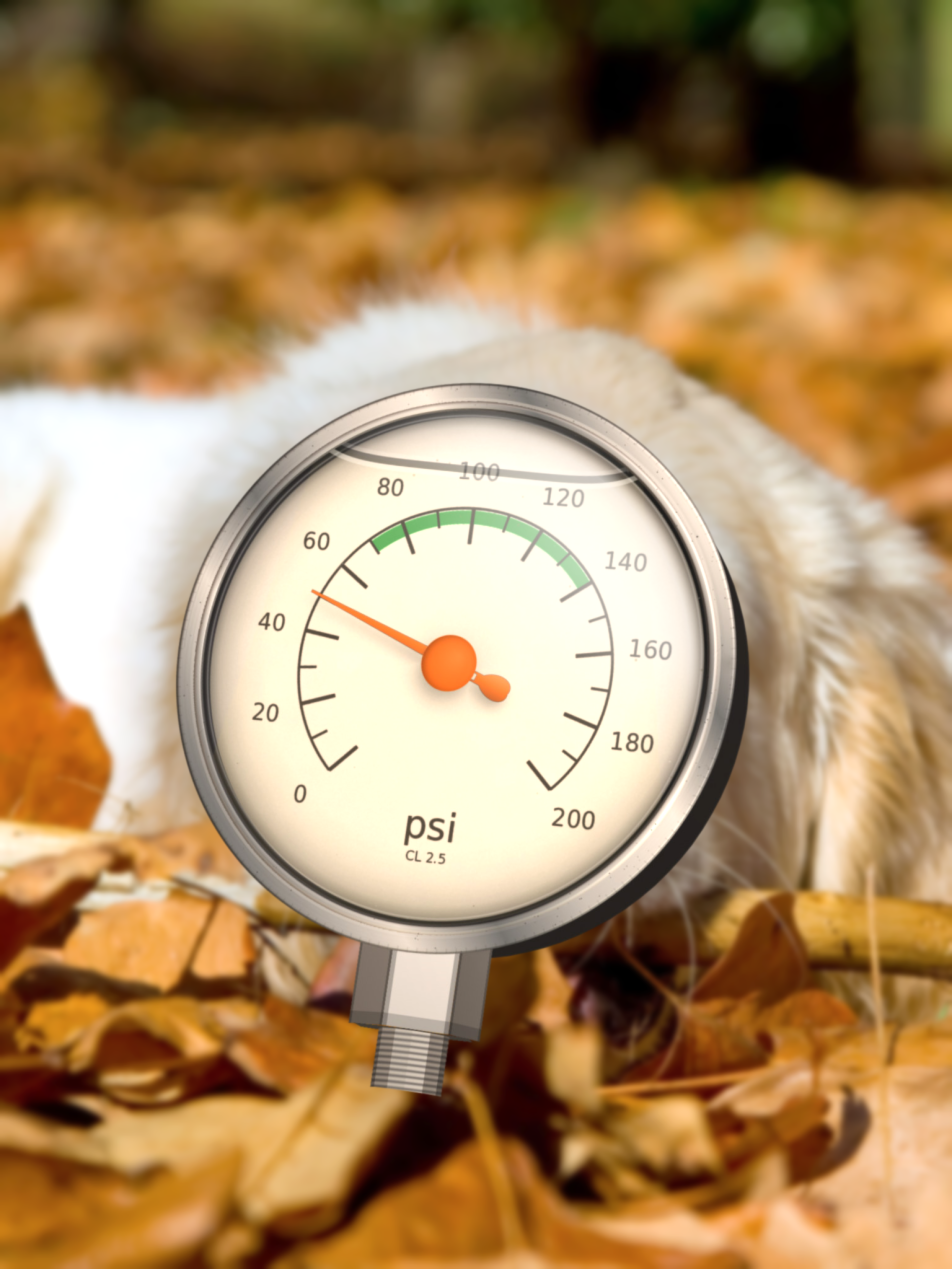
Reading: 50; psi
